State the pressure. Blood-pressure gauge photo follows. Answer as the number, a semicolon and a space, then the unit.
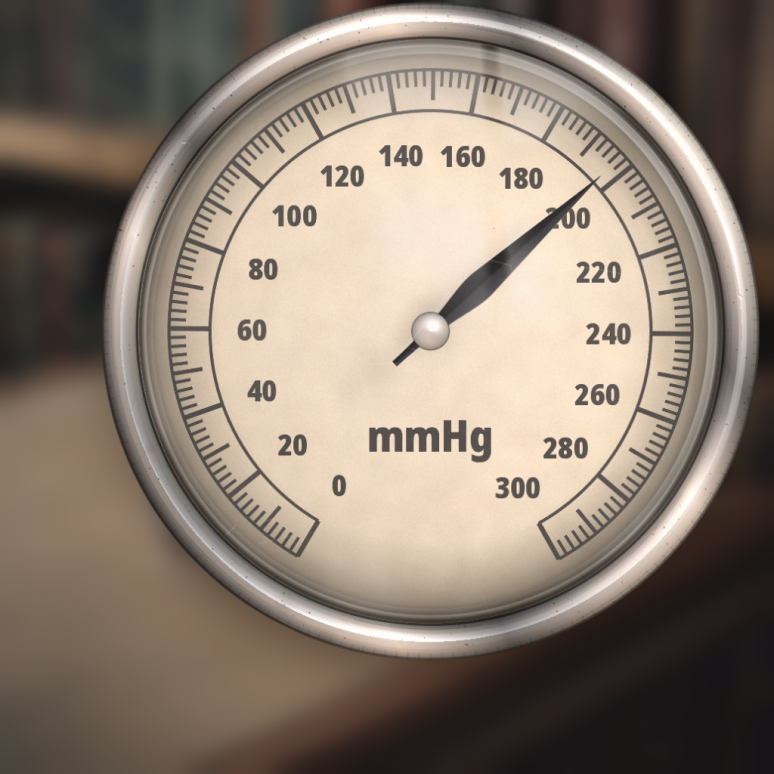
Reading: 197; mmHg
